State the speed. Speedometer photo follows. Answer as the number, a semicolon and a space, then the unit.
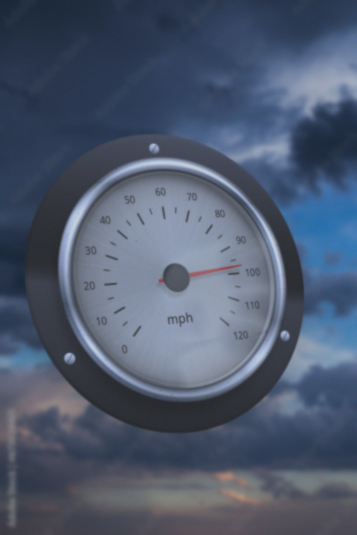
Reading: 97.5; mph
